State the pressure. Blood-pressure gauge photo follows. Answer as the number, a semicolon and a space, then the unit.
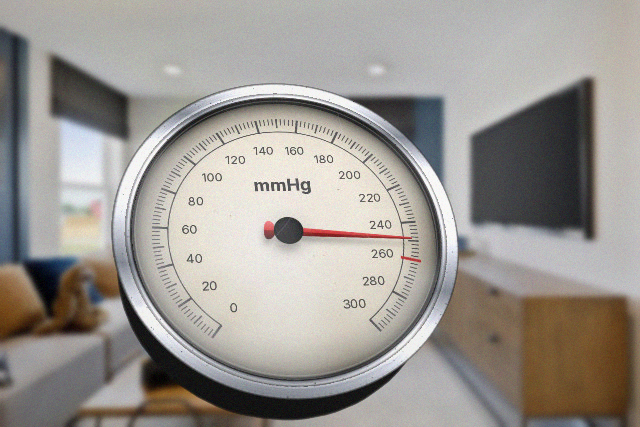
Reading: 250; mmHg
